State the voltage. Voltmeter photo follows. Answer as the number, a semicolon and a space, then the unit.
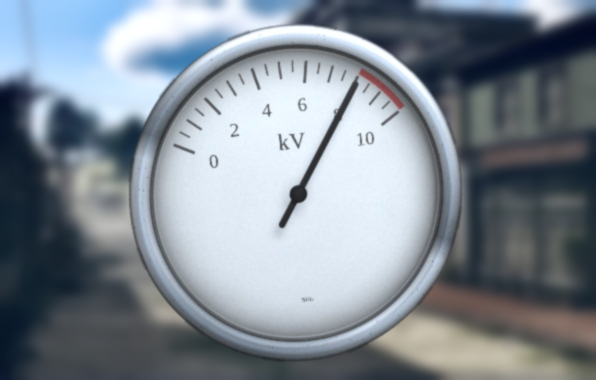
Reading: 8; kV
